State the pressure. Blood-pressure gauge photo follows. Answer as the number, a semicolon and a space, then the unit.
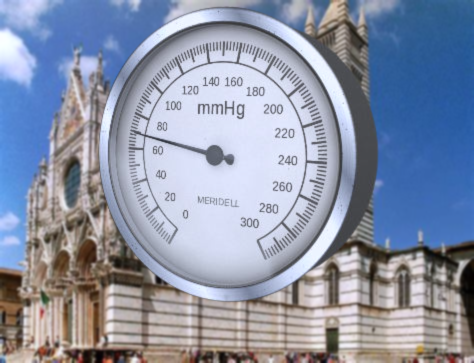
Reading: 70; mmHg
